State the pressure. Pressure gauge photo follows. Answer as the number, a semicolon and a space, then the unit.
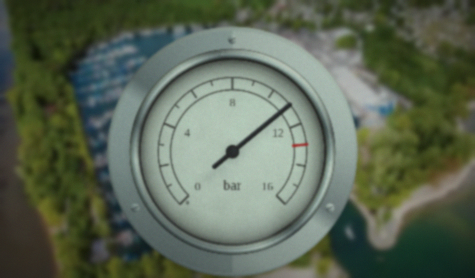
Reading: 11; bar
